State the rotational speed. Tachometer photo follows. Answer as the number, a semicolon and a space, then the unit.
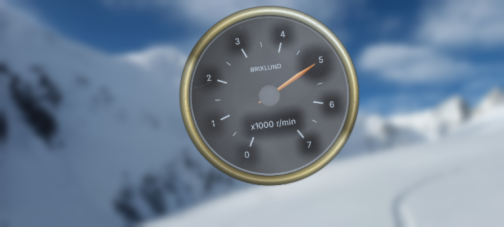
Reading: 5000; rpm
